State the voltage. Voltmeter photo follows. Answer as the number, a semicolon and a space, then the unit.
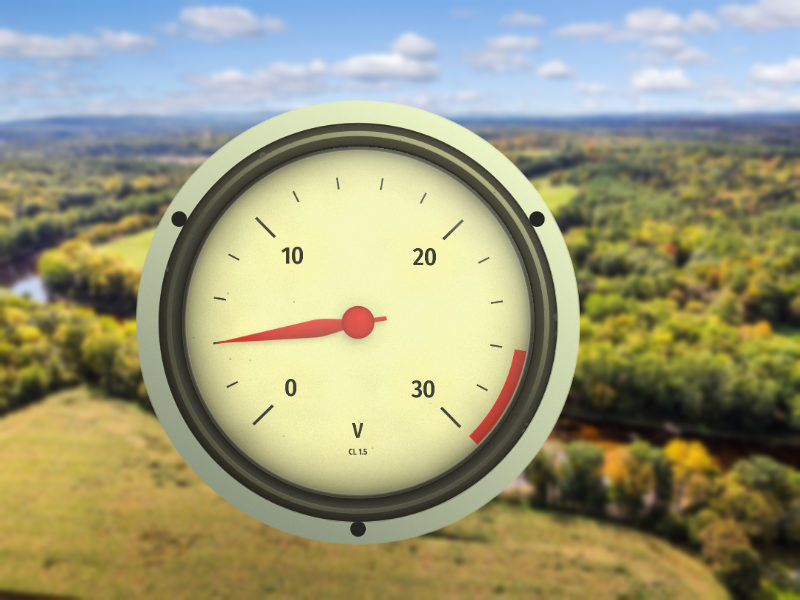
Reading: 4; V
